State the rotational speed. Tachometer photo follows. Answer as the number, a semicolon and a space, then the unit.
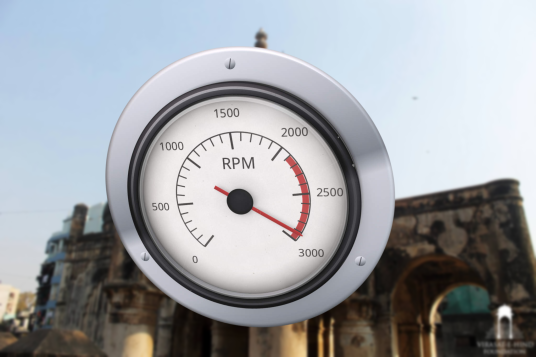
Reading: 2900; rpm
